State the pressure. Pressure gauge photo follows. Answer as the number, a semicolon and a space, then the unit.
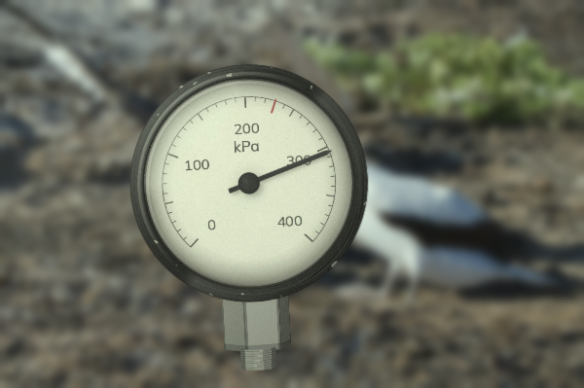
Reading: 305; kPa
